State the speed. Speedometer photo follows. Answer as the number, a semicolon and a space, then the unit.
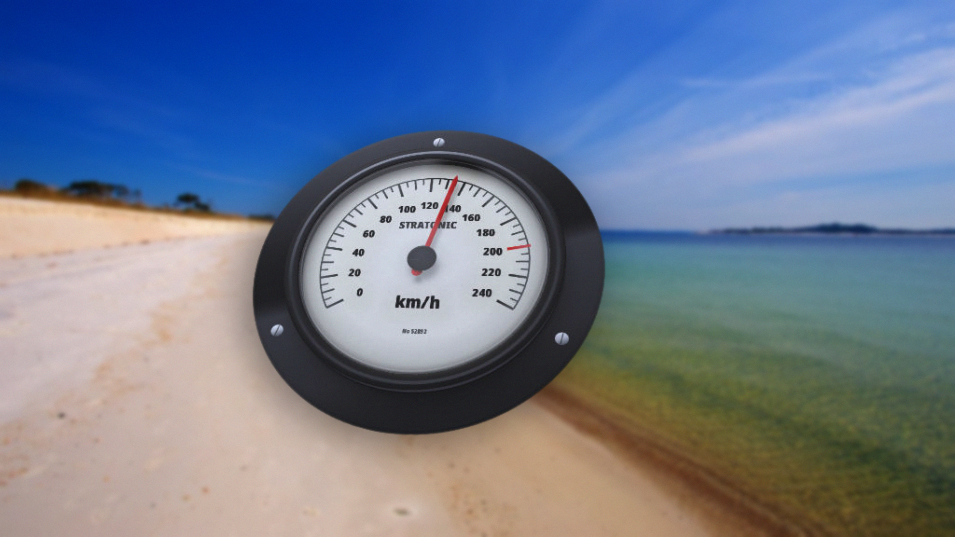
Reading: 135; km/h
